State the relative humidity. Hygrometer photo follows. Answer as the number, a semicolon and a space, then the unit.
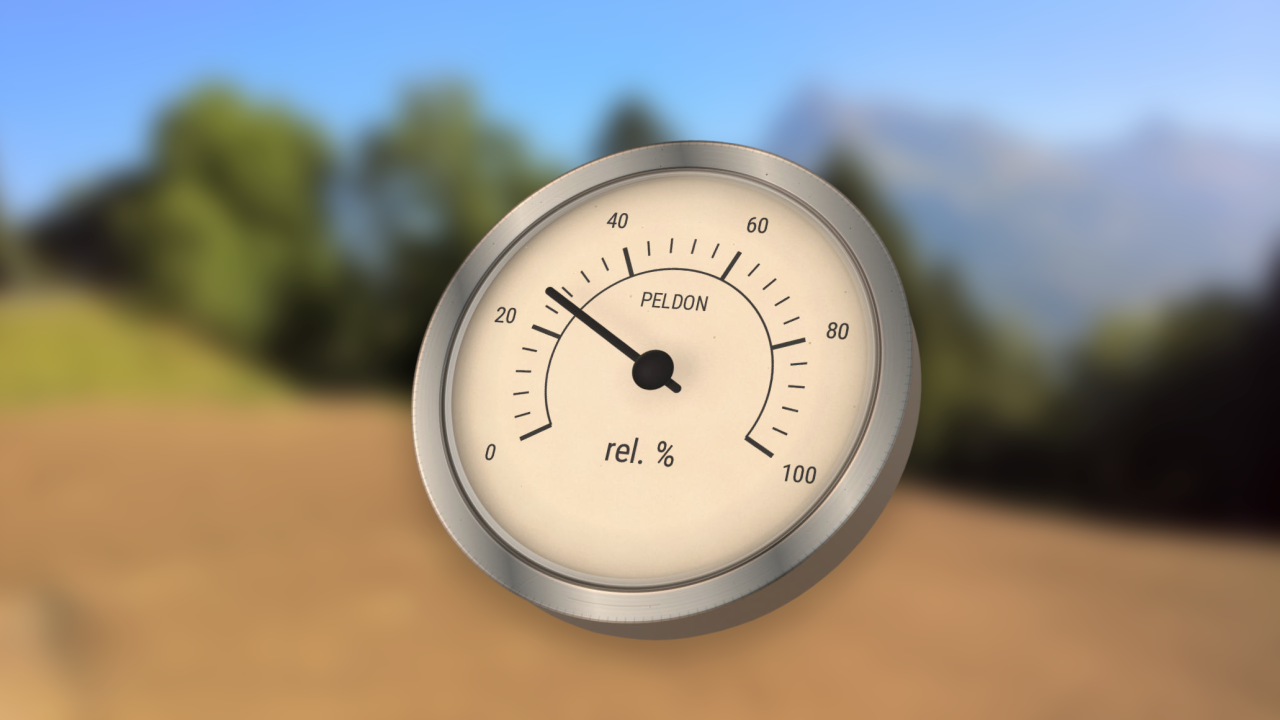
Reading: 26; %
